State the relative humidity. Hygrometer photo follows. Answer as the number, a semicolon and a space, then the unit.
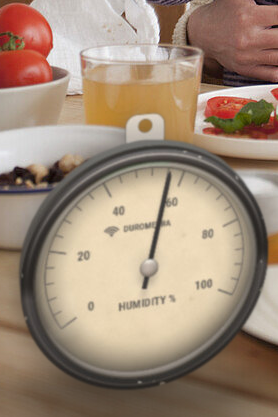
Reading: 56; %
